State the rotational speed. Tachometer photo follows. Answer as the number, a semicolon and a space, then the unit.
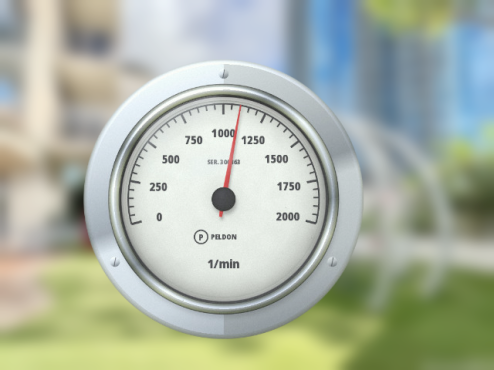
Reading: 1100; rpm
